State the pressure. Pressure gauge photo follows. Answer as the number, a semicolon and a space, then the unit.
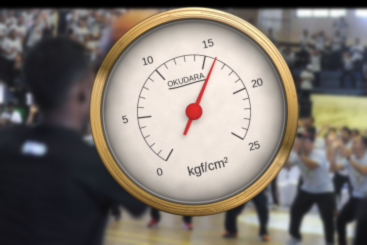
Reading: 16; kg/cm²
